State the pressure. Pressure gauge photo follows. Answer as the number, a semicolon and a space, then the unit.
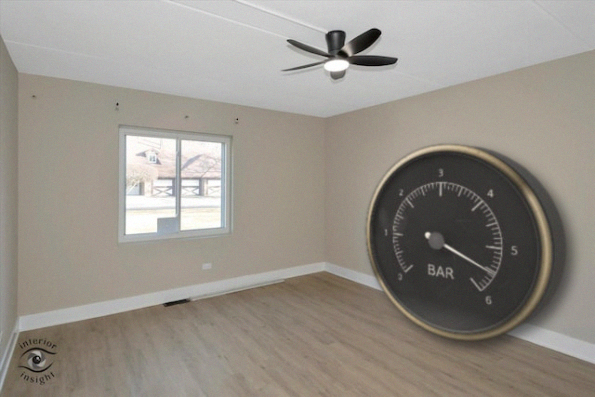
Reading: 5.5; bar
